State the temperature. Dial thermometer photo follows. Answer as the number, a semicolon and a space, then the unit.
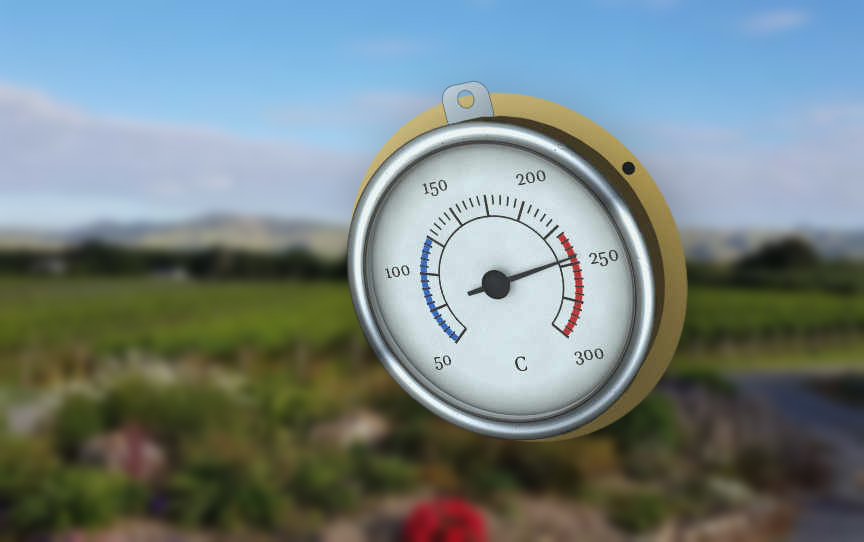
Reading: 245; °C
